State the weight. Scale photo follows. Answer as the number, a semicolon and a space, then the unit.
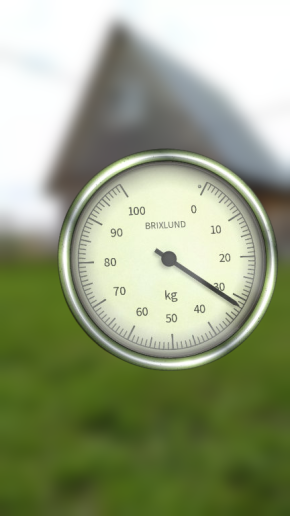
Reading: 32; kg
